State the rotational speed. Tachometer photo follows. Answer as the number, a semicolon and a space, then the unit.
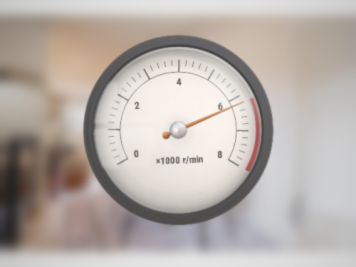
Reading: 6200; rpm
